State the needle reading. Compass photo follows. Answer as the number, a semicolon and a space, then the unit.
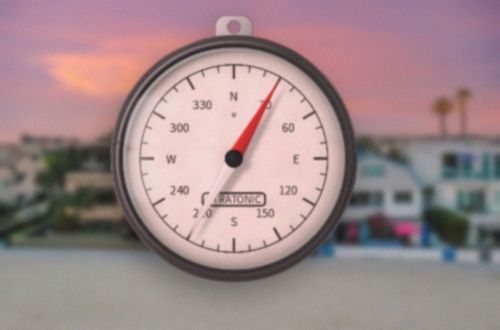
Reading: 30; °
